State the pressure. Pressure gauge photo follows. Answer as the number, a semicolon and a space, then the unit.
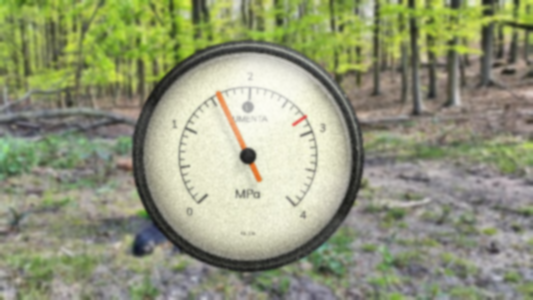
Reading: 1.6; MPa
